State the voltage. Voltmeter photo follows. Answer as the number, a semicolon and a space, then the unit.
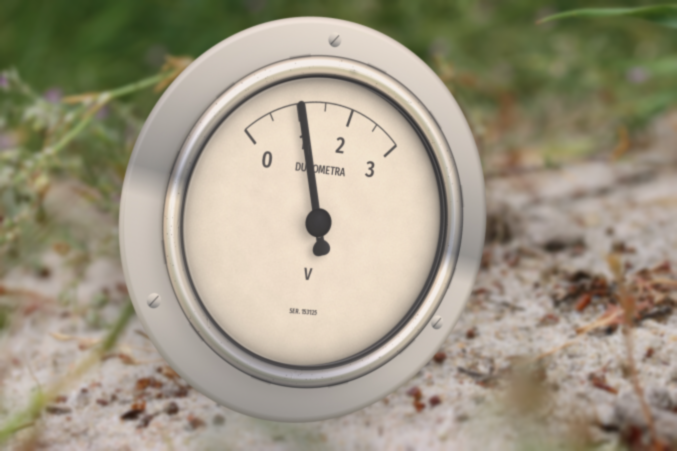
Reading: 1; V
